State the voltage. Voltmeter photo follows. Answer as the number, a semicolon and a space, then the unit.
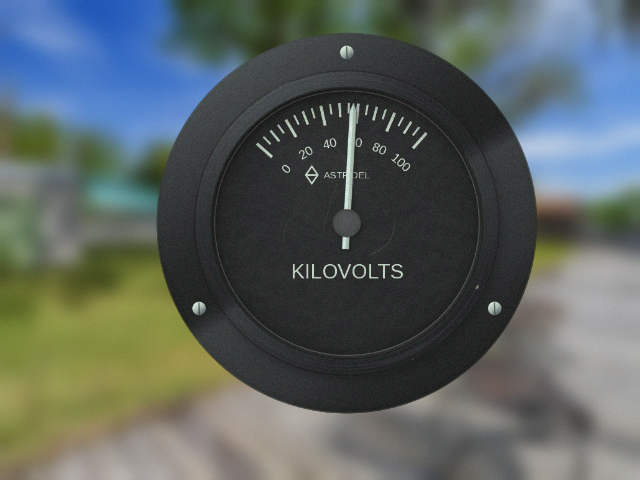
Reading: 57.5; kV
